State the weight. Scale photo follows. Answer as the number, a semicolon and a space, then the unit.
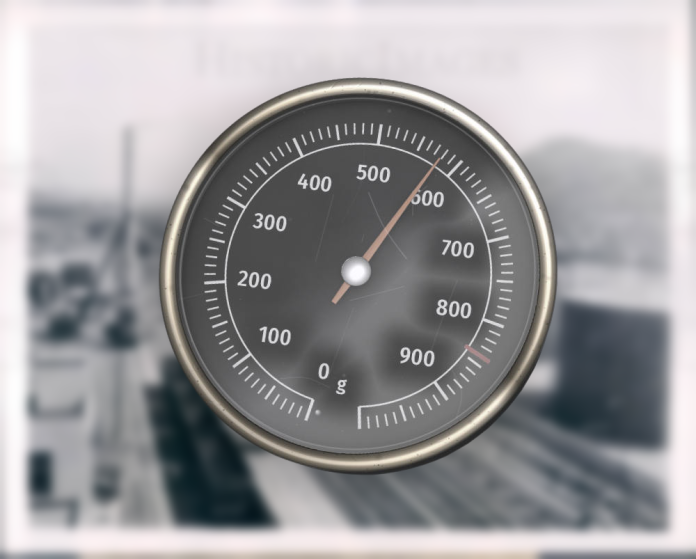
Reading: 580; g
